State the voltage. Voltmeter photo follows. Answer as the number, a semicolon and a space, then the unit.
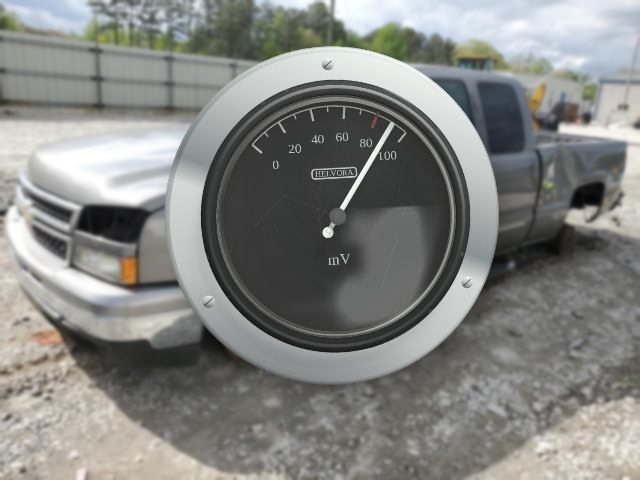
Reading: 90; mV
